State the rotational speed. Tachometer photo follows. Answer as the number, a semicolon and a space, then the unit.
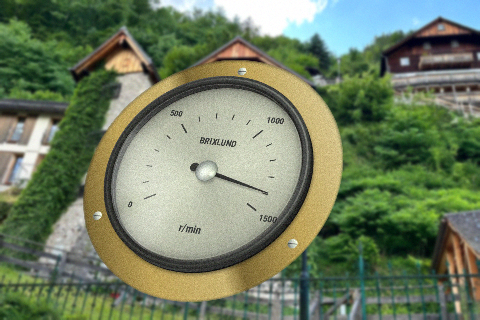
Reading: 1400; rpm
